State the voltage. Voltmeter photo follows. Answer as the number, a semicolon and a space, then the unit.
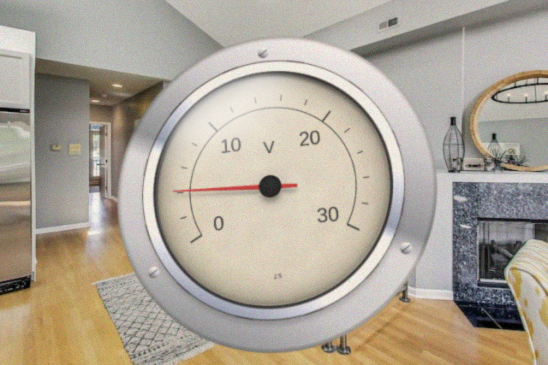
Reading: 4; V
